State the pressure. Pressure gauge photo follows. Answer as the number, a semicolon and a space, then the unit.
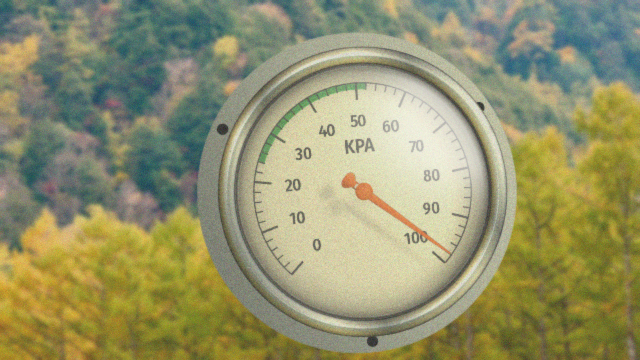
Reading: 98; kPa
